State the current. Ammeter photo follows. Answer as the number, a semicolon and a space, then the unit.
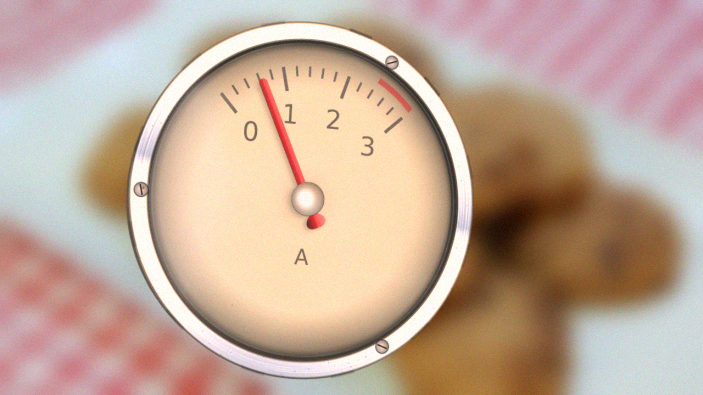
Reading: 0.6; A
